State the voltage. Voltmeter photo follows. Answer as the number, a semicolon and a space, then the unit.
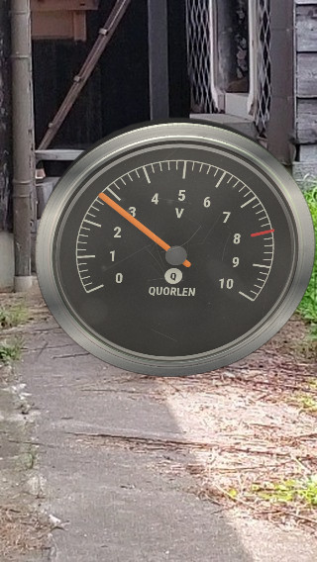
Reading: 2.8; V
